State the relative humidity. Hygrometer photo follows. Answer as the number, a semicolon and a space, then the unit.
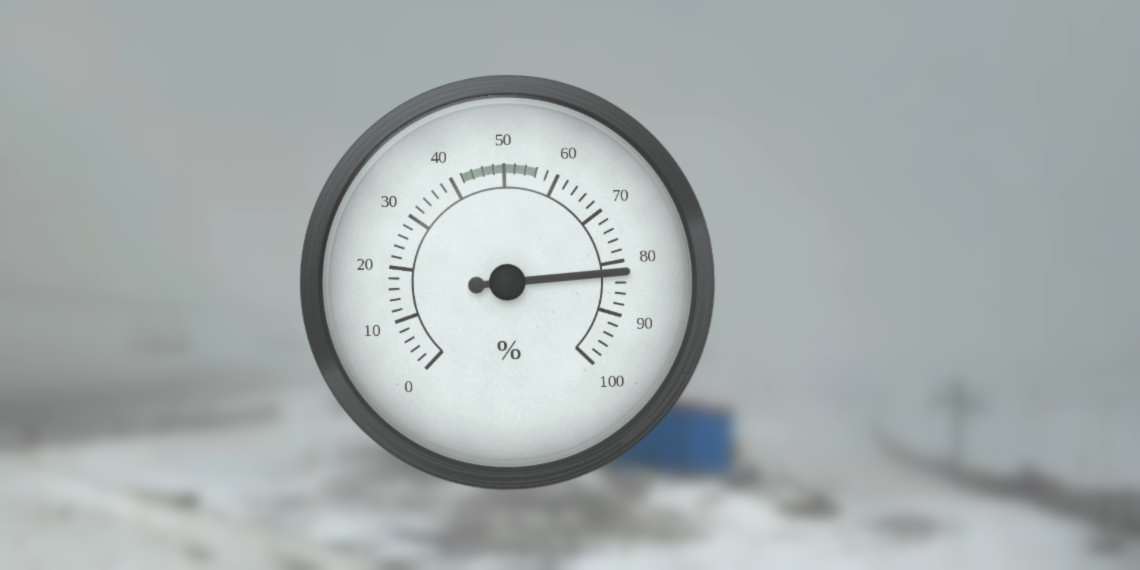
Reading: 82; %
